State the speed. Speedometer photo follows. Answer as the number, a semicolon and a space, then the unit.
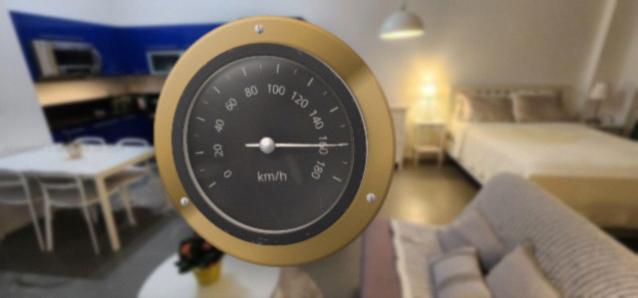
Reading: 160; km/h
